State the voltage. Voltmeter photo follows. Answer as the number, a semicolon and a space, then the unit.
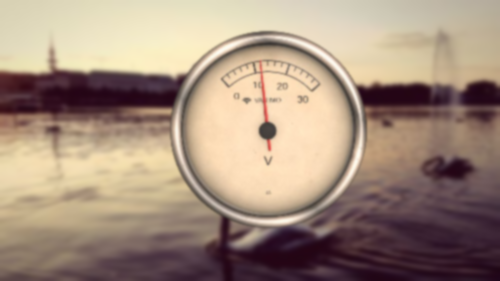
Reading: 12; V
